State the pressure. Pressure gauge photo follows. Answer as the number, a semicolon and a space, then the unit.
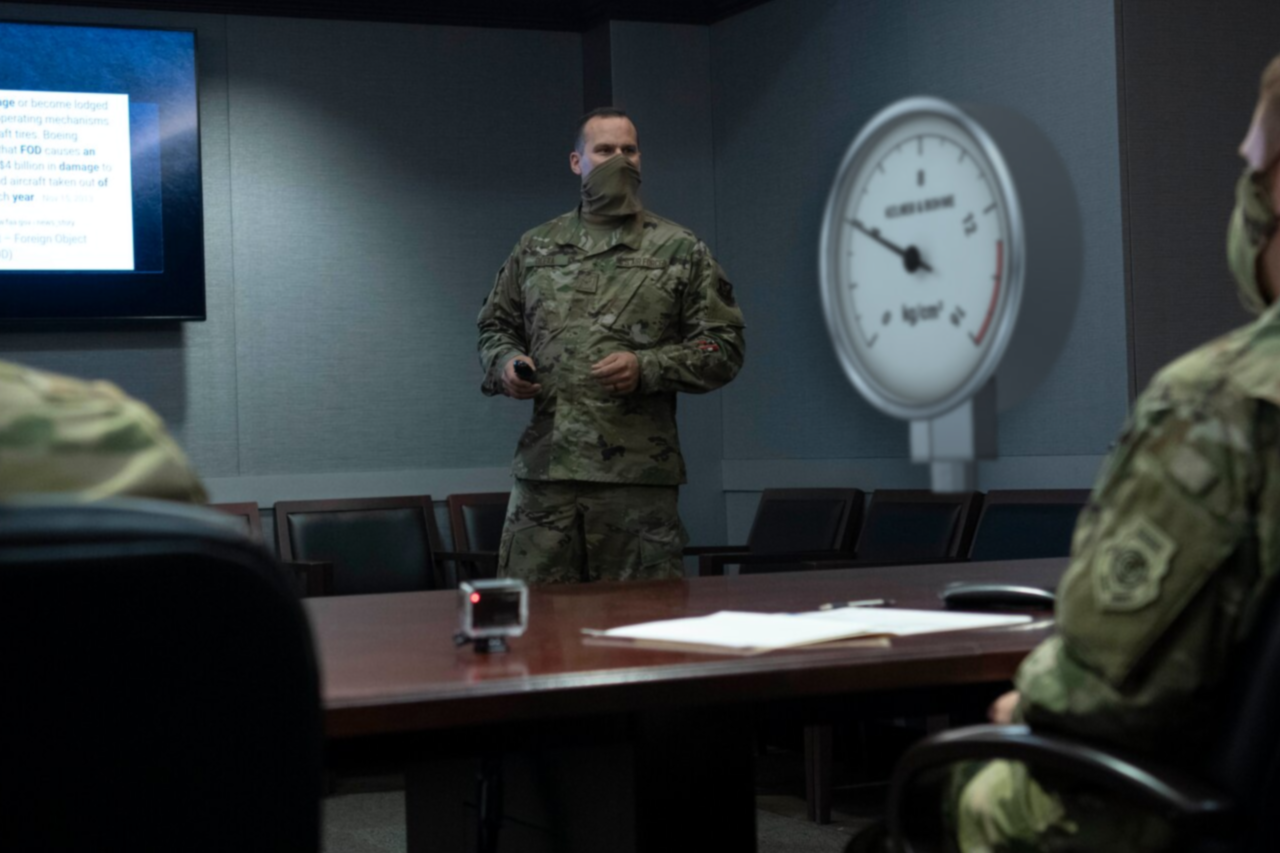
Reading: 4; kg/cm²
